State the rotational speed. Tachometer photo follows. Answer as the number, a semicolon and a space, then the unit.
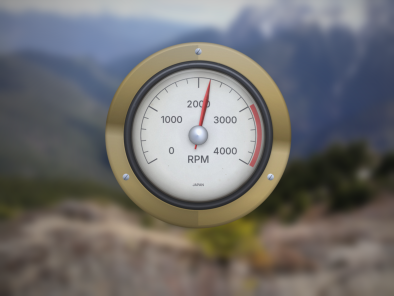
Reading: 2200; rpm
